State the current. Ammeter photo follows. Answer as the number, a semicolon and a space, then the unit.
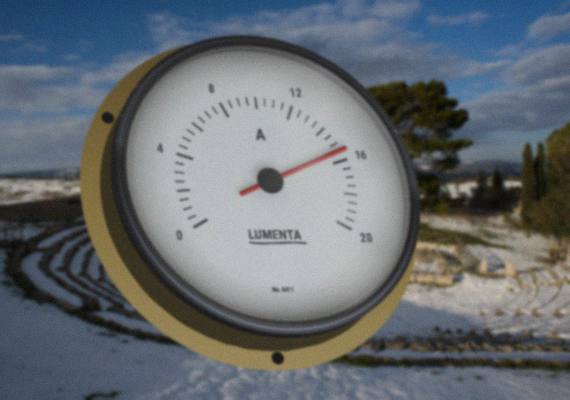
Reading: 15.5; A
